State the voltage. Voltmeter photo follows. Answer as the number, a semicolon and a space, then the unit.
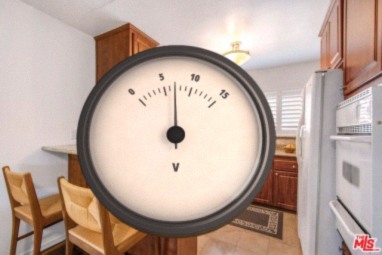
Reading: 7; V
